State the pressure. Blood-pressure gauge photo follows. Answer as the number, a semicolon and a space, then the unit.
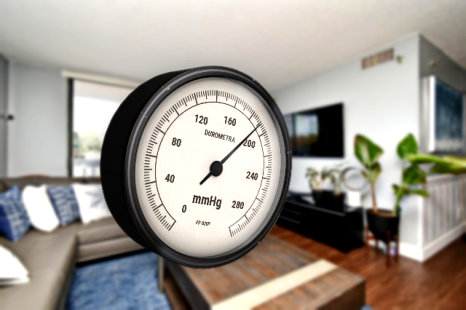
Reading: 190; mmHg
